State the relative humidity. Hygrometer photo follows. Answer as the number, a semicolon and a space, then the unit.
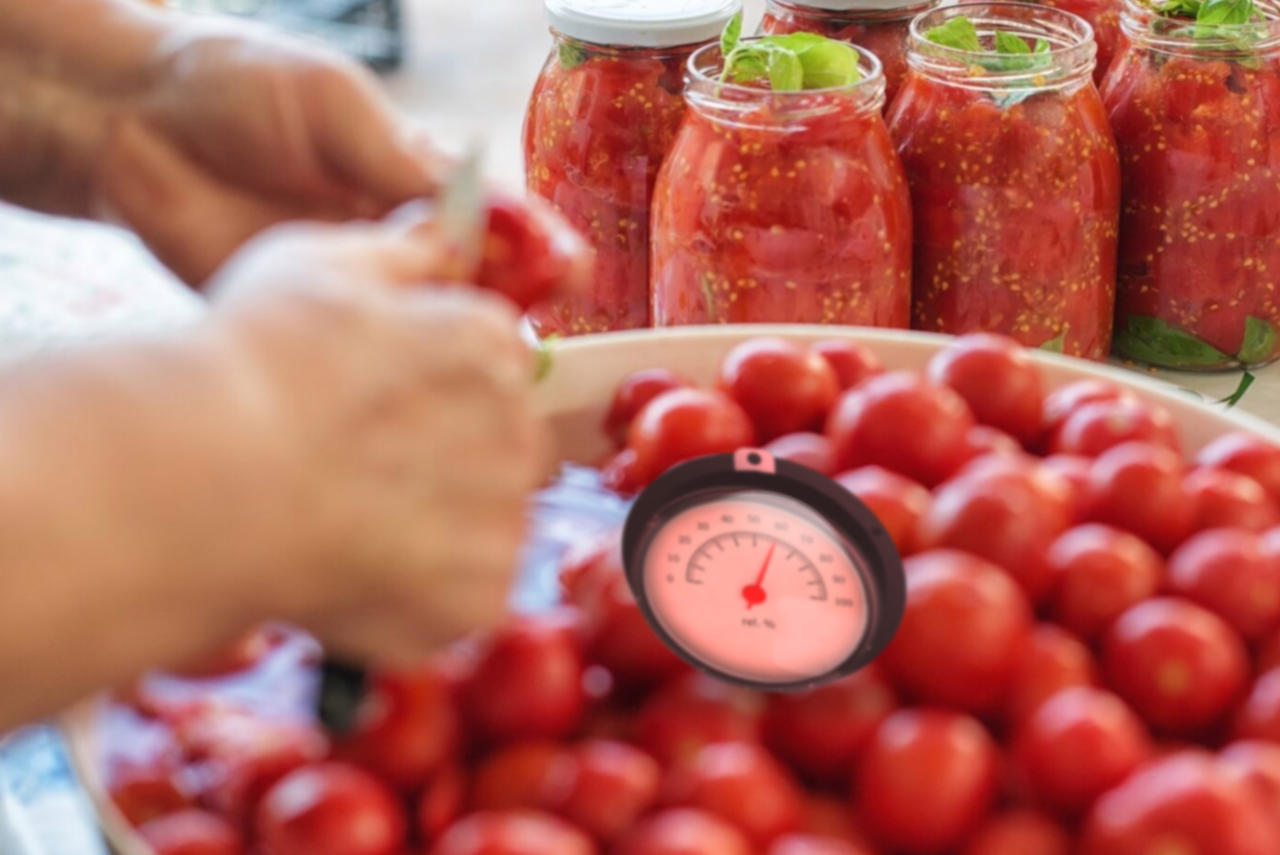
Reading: 60; %
